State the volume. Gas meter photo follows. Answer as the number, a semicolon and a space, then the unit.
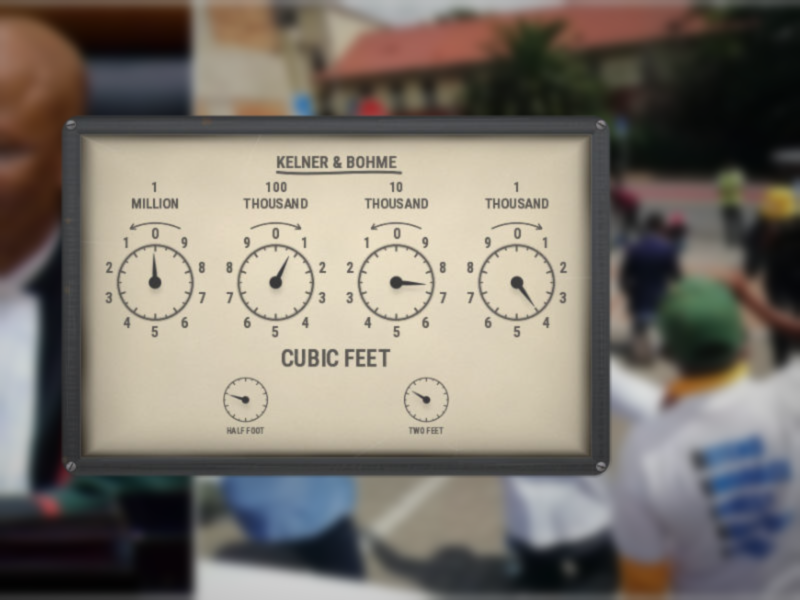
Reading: 7400; ft³
